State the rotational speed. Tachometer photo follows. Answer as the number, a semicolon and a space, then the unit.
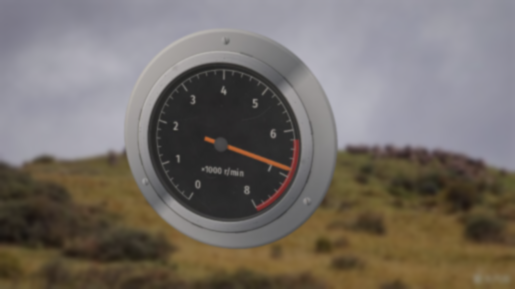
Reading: 6800; rpm
